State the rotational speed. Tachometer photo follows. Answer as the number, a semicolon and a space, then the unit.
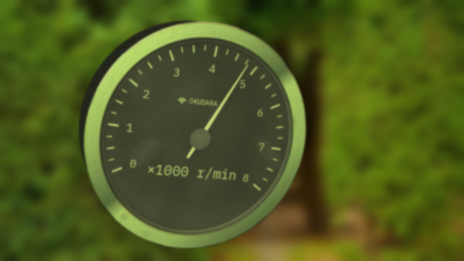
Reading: 4750; rpm
